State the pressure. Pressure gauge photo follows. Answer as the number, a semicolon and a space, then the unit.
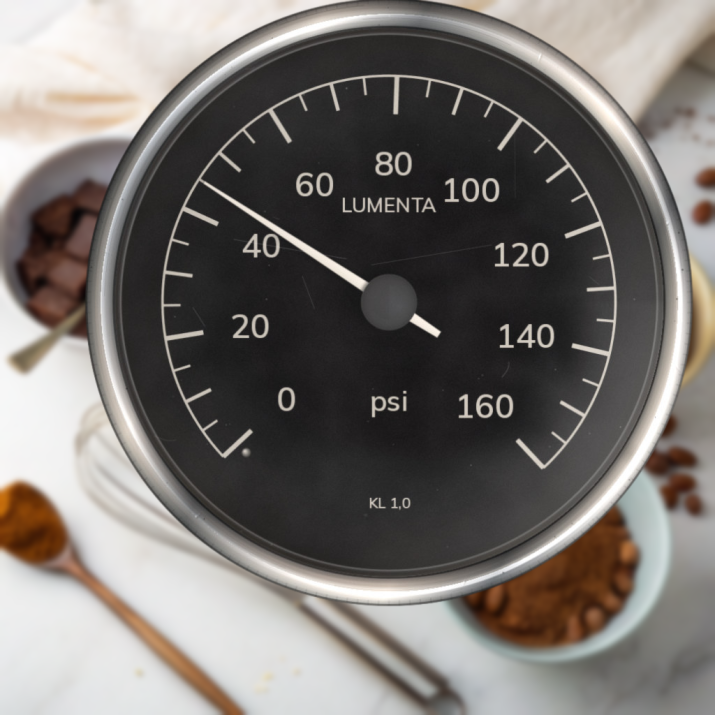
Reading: 45; psi
